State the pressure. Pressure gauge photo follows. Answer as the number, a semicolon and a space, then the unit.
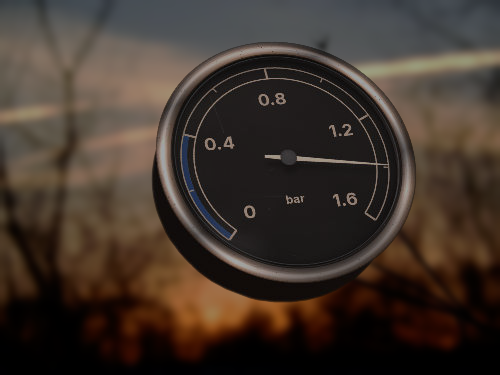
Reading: 1.4; bar
